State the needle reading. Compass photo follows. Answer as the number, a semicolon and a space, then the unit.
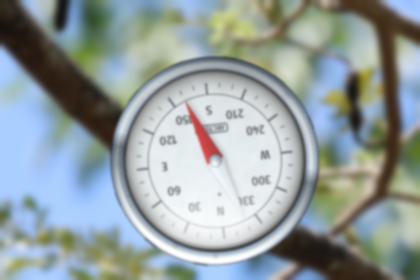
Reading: 160; °
